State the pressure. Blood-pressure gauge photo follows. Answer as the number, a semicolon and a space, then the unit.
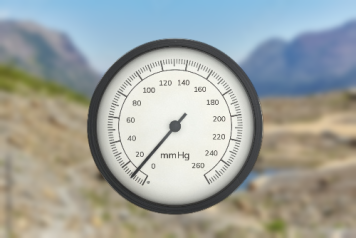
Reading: 10; mmHg
